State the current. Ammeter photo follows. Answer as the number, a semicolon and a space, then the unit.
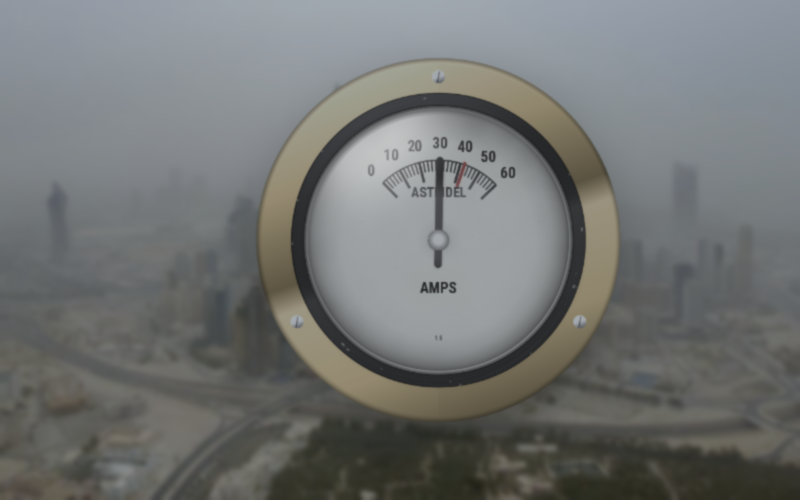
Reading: 30; A
